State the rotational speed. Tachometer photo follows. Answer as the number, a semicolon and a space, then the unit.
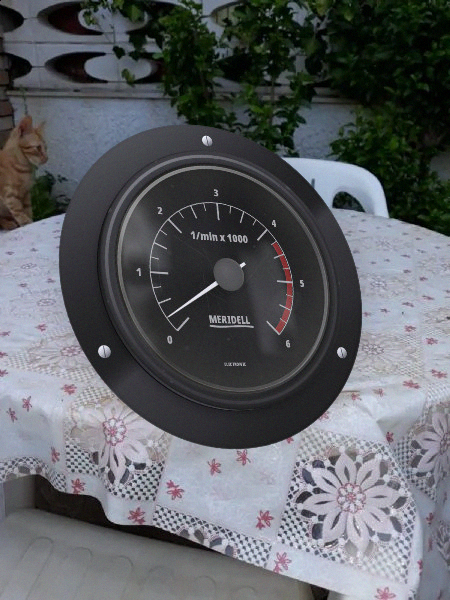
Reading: 250; rpm
